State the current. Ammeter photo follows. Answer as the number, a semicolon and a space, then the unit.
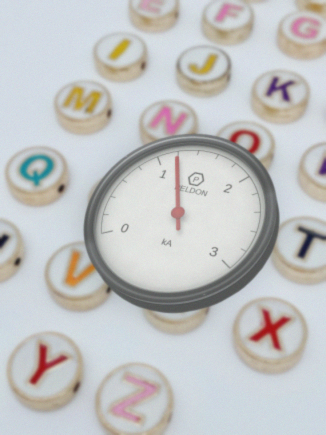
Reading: 1.2; kA
